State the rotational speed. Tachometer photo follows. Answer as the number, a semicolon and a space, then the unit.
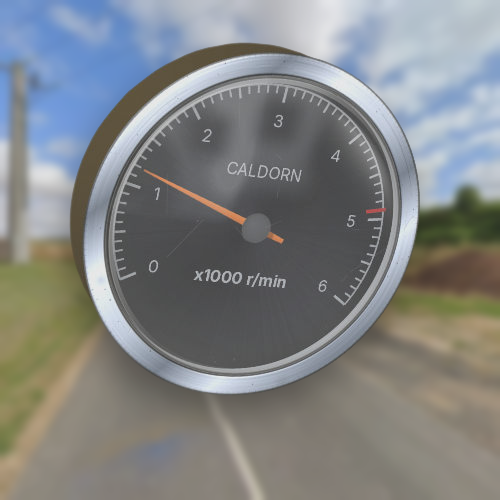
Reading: 1200; rpm
